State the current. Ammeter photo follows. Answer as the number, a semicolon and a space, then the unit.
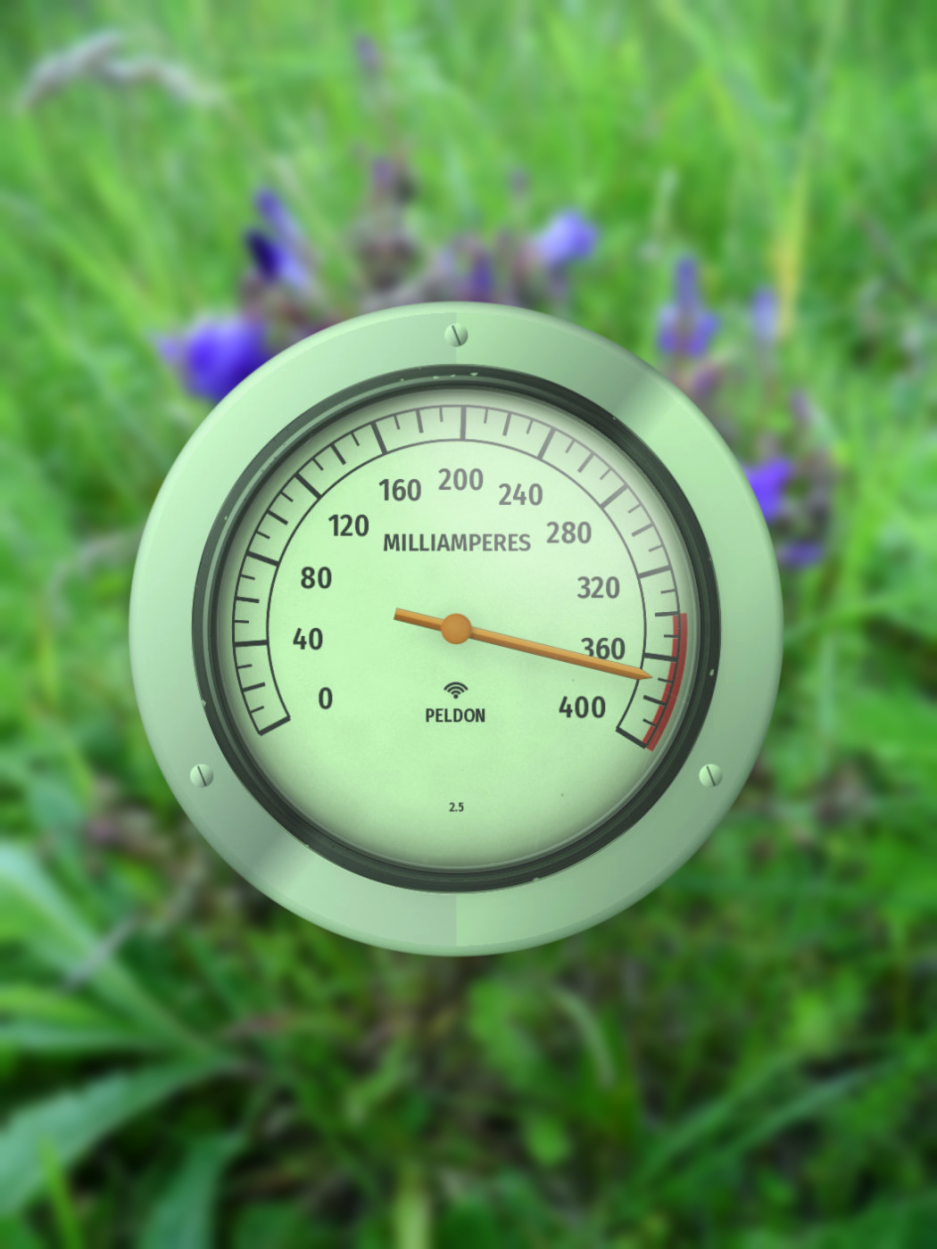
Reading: 370; mA
